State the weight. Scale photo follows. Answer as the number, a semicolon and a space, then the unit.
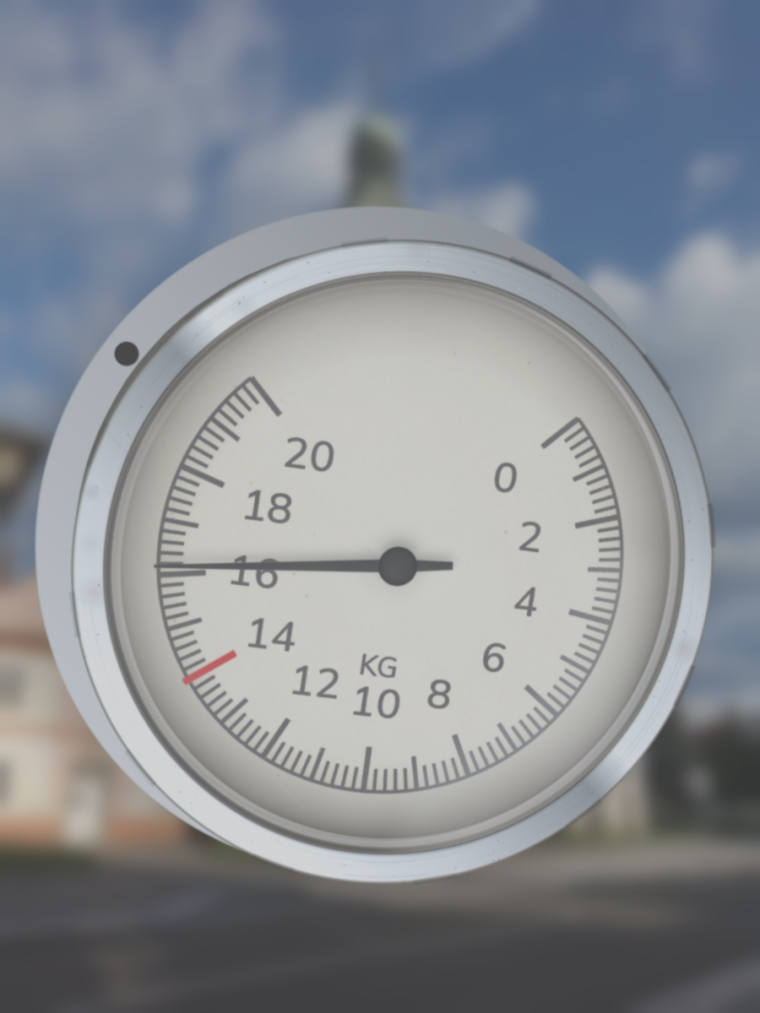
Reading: 16.2; kg
